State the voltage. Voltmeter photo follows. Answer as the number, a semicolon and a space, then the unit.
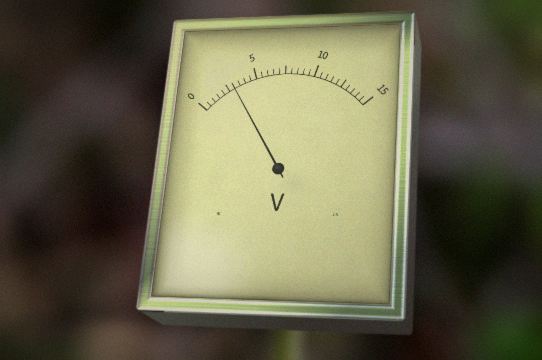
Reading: 3; V
